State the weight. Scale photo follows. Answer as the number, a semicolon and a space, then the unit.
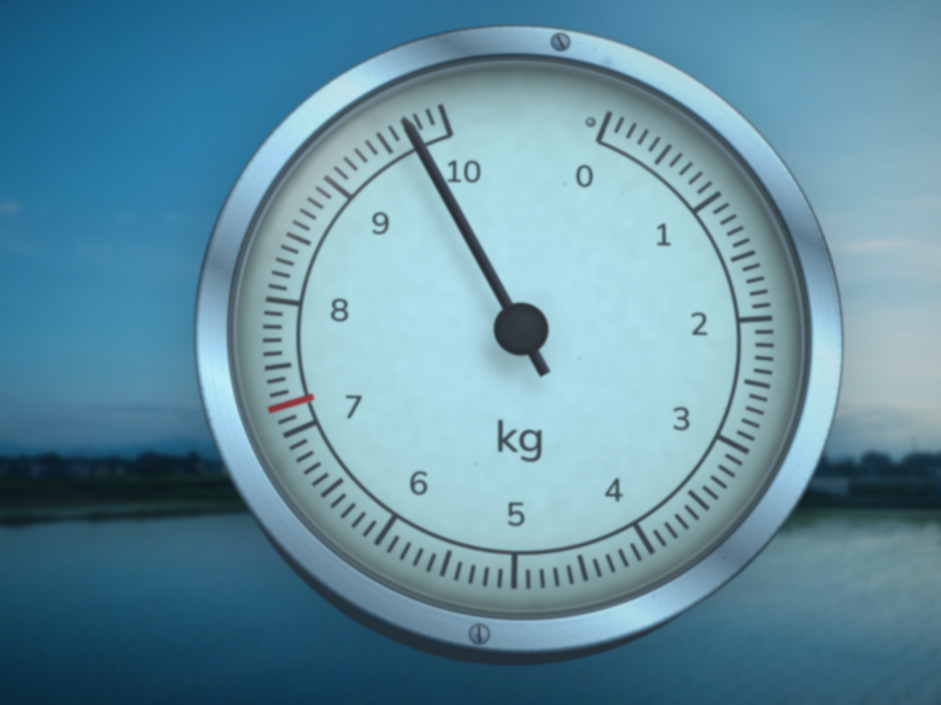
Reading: 9.7; kg
